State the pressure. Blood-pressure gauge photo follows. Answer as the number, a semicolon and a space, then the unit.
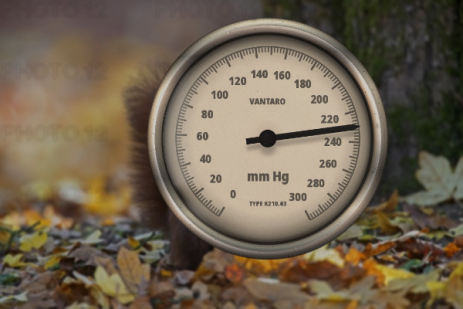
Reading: 230; mmHg
